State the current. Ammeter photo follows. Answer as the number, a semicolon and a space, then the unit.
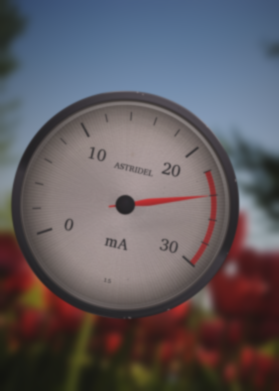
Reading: 24; mA
